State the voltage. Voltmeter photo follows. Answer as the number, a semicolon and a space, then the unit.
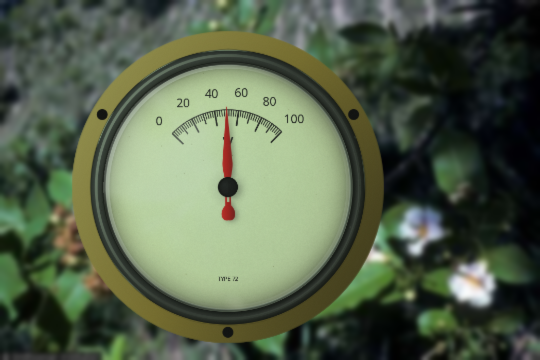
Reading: 50; V
